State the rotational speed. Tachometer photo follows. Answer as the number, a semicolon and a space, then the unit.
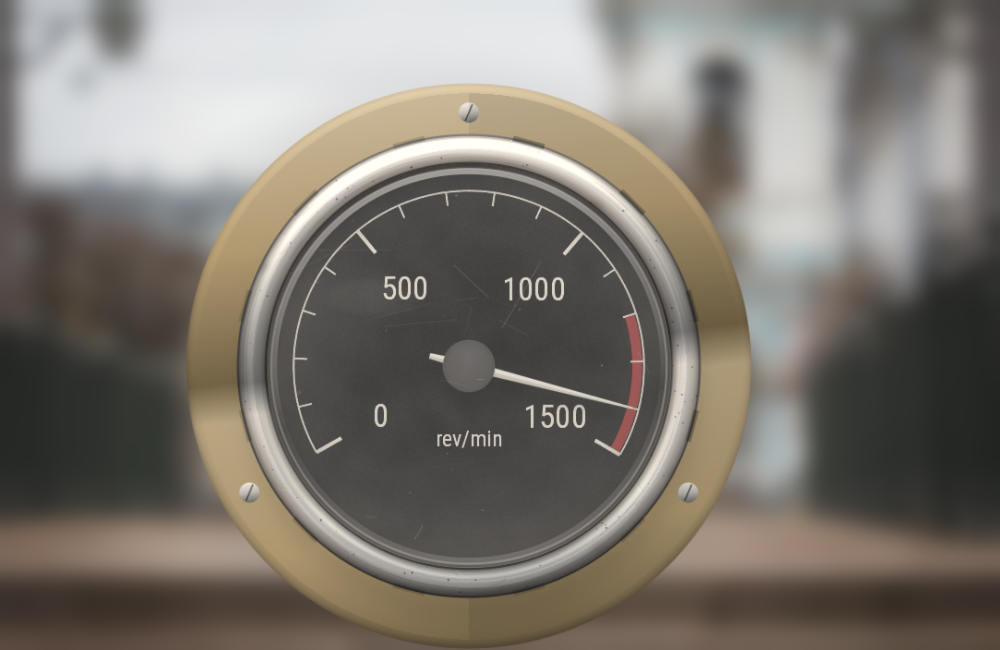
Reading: 1400; rpm
